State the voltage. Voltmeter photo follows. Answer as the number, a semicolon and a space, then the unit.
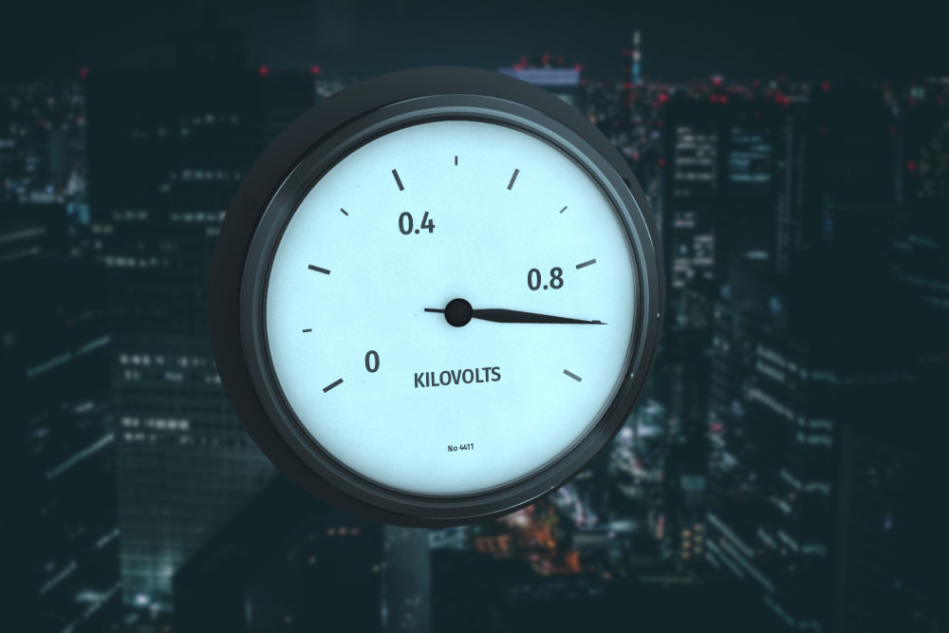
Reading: 0.9; kV
